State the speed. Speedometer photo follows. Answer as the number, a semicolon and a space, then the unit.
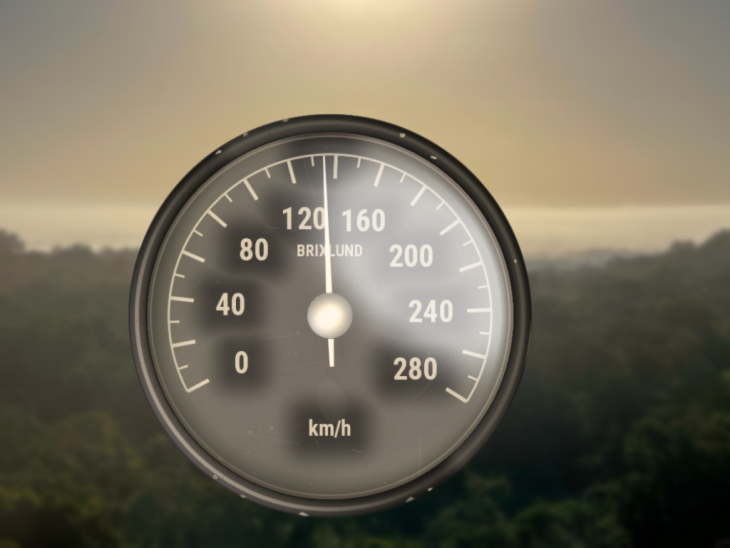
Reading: 135; km/h
